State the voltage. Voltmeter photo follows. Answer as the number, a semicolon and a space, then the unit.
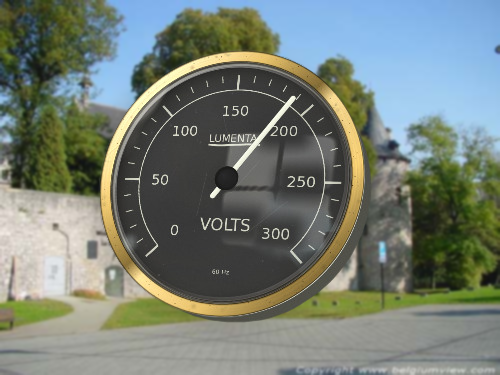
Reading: 190; V
